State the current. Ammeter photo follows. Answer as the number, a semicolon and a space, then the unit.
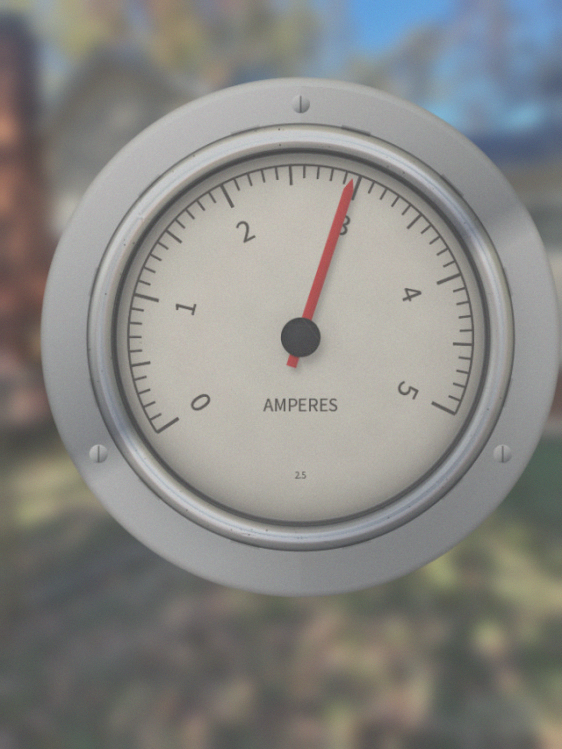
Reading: 2.95; A
